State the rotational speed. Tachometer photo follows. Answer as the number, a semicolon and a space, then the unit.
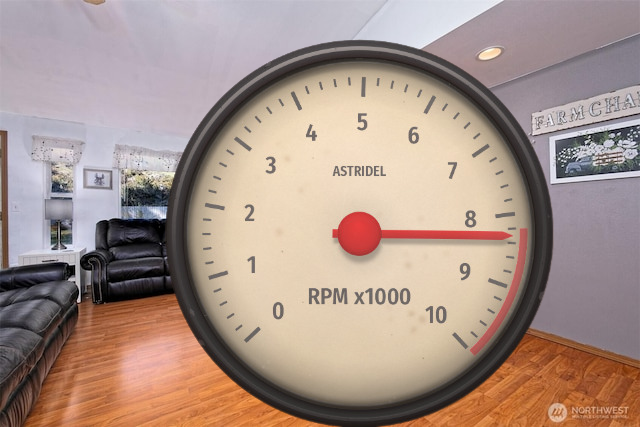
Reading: 8300; rpm
